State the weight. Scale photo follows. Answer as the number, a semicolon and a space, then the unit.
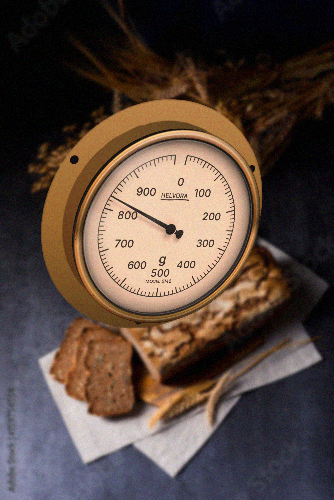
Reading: 830; g
